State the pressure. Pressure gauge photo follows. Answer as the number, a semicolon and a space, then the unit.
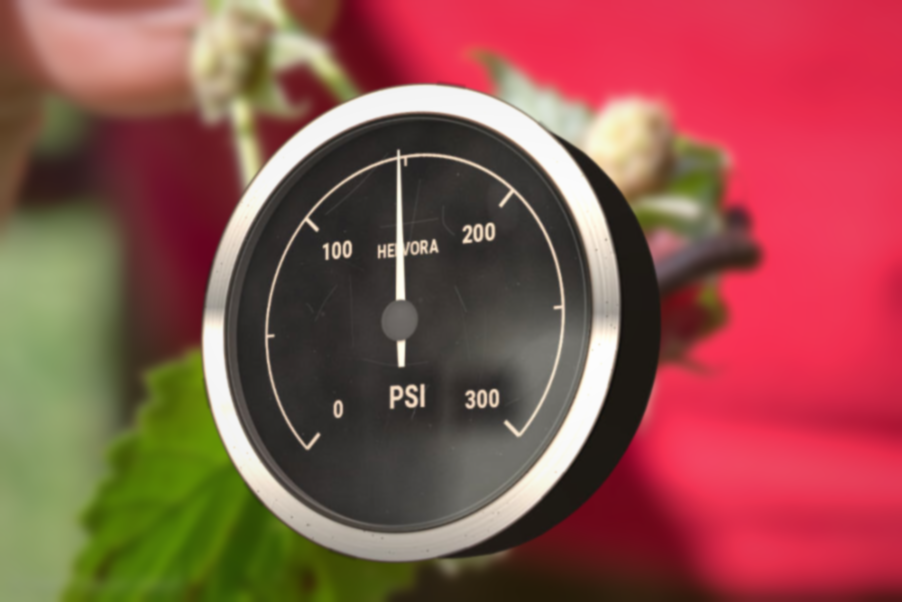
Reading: 150; psi
